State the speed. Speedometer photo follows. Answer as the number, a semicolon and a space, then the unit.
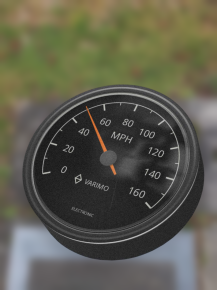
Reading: 50; mph
